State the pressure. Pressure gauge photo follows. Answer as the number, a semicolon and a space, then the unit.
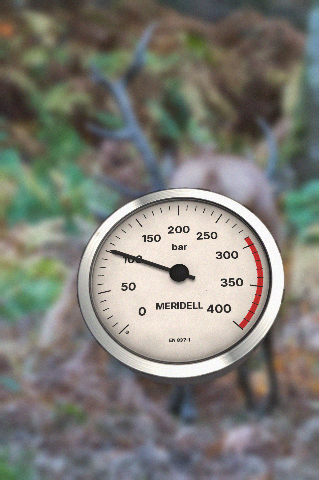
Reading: 100; bar
